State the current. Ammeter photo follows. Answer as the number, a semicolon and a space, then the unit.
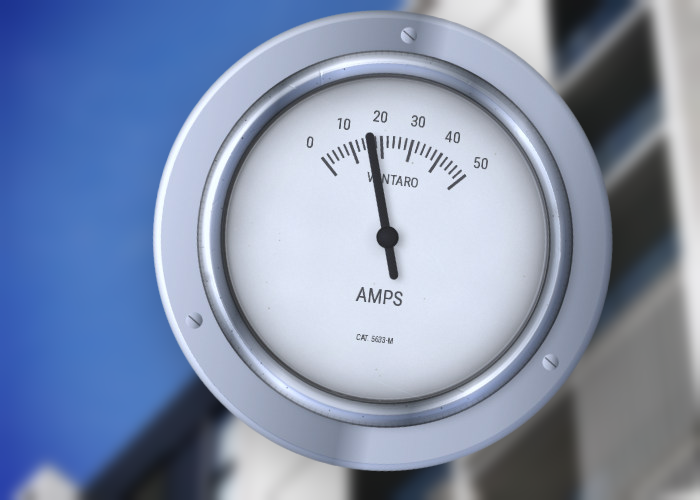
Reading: 16; A
